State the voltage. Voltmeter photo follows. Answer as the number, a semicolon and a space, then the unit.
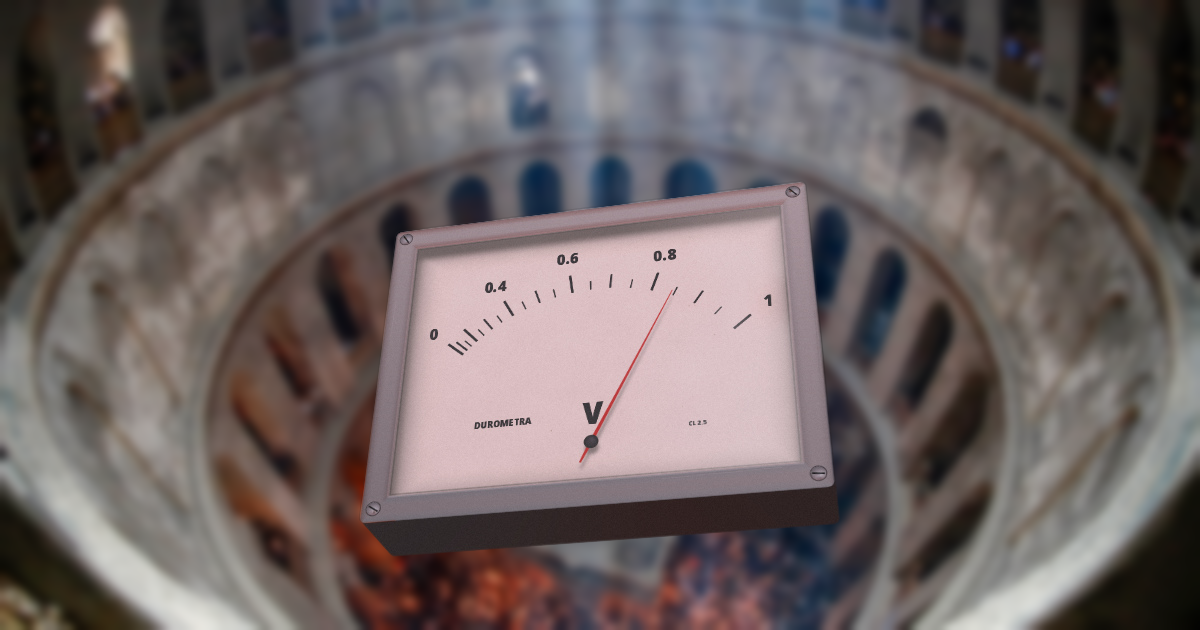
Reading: 0.85; V
